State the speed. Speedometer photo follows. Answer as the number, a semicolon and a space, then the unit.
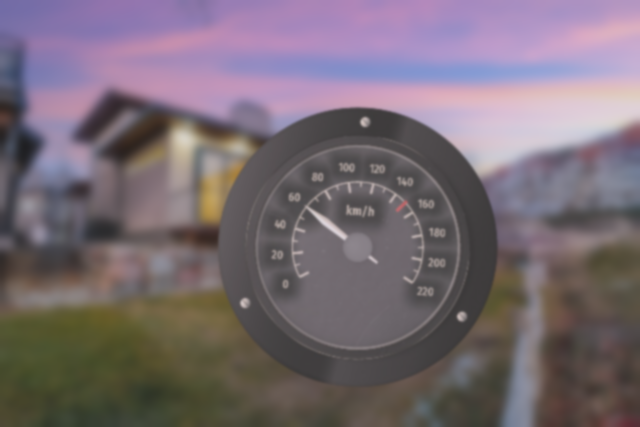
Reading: 60; km/h
